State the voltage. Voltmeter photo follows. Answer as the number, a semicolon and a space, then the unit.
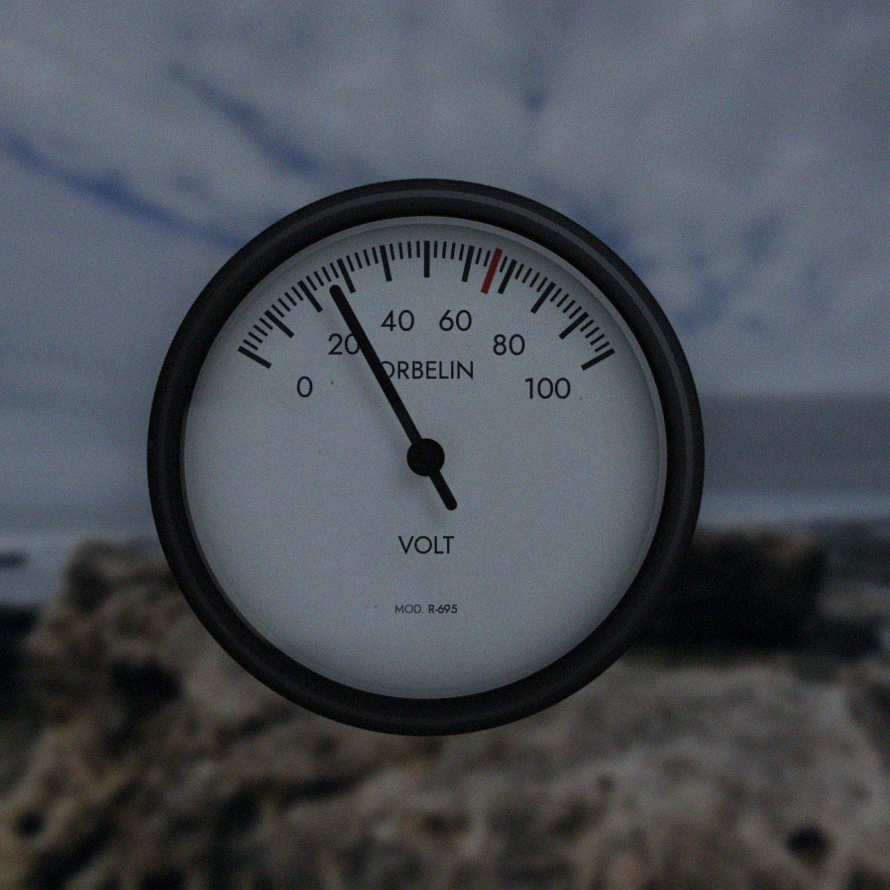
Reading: 26; V
